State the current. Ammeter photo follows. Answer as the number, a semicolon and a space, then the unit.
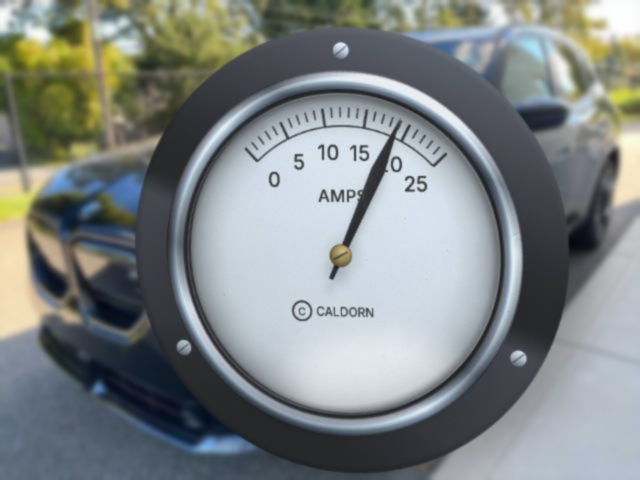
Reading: 19; A
